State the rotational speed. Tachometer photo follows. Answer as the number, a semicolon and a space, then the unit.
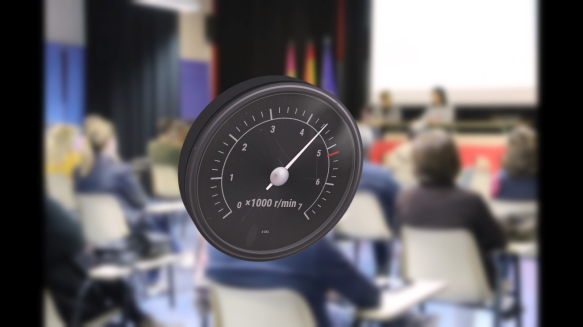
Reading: 4400; rpm
